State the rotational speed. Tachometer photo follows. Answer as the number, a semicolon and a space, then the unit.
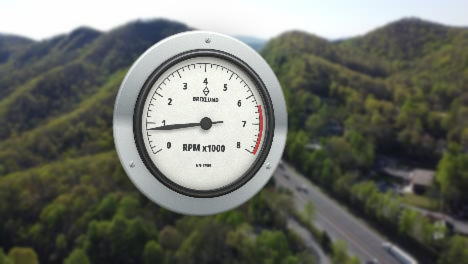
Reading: 800; rpm
